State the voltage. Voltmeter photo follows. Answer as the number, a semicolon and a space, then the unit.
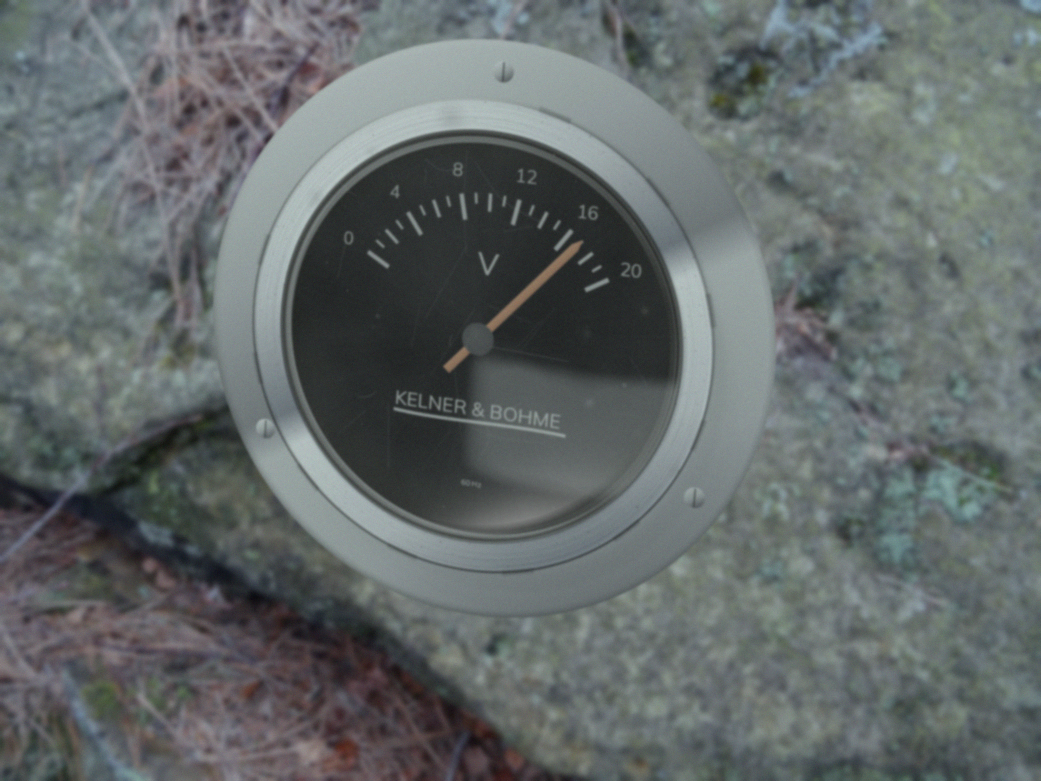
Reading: 17; V
